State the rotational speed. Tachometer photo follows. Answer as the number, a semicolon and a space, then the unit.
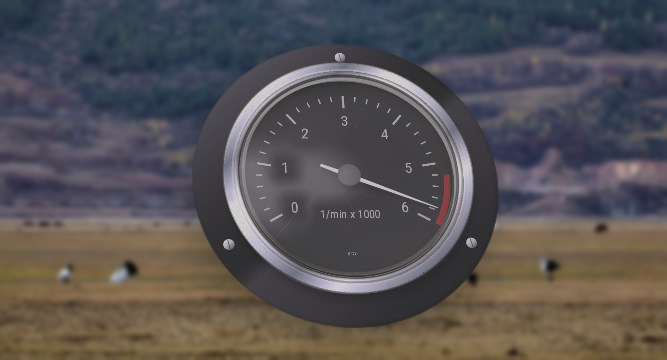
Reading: 5800; rpm
